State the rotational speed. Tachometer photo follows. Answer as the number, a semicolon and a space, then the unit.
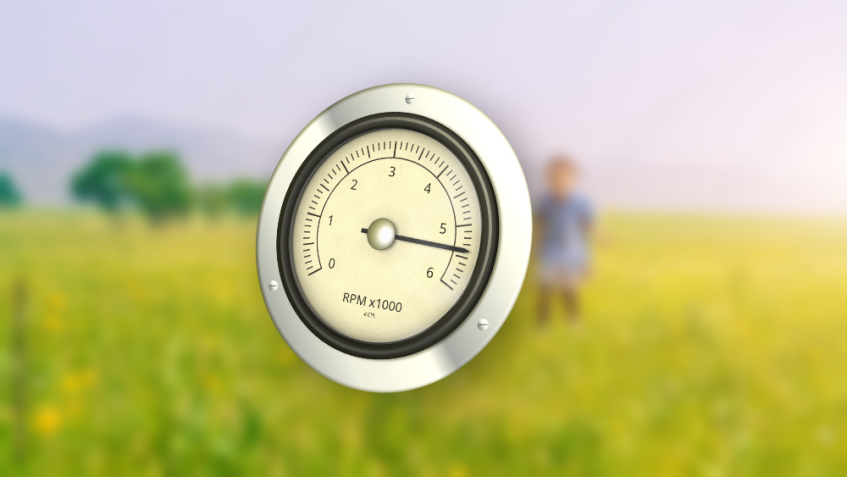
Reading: 5400; rpm
